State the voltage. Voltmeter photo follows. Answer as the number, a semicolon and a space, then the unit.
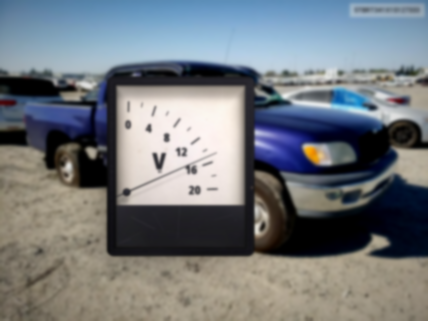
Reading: 15; V
